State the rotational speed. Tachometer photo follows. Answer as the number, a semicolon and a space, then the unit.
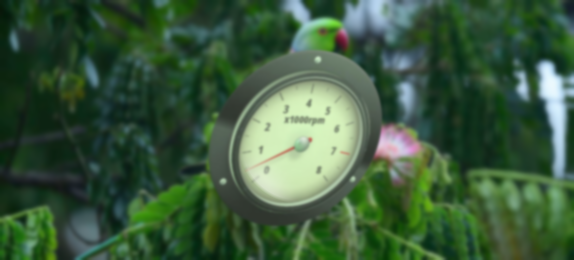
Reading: 500; rpm
